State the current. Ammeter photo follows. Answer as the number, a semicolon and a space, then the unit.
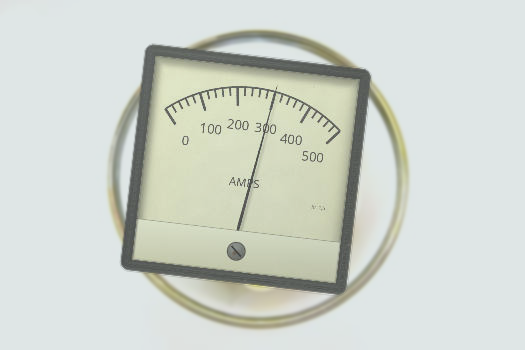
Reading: 300; A
